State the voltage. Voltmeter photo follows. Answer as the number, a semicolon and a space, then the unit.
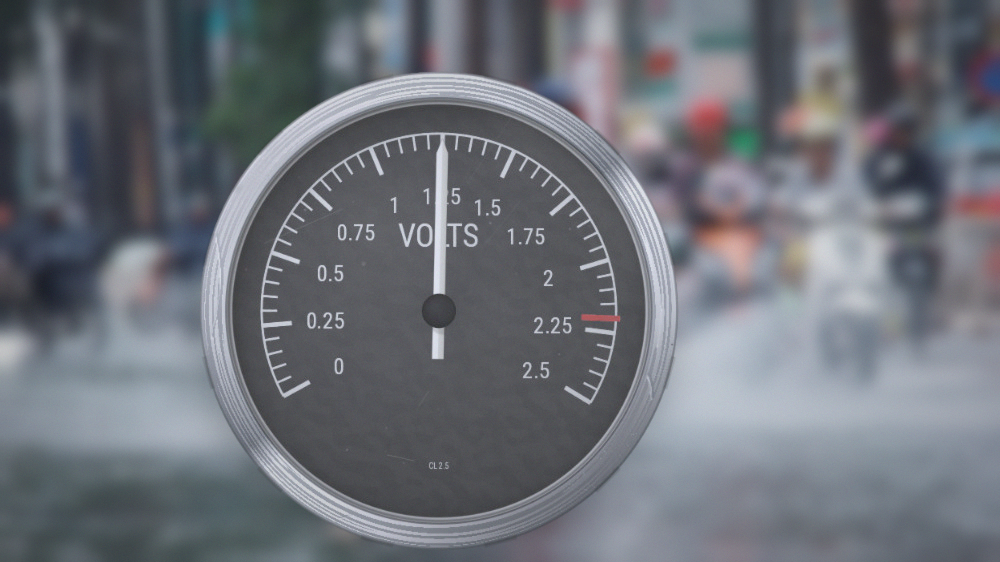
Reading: 1.25; V
